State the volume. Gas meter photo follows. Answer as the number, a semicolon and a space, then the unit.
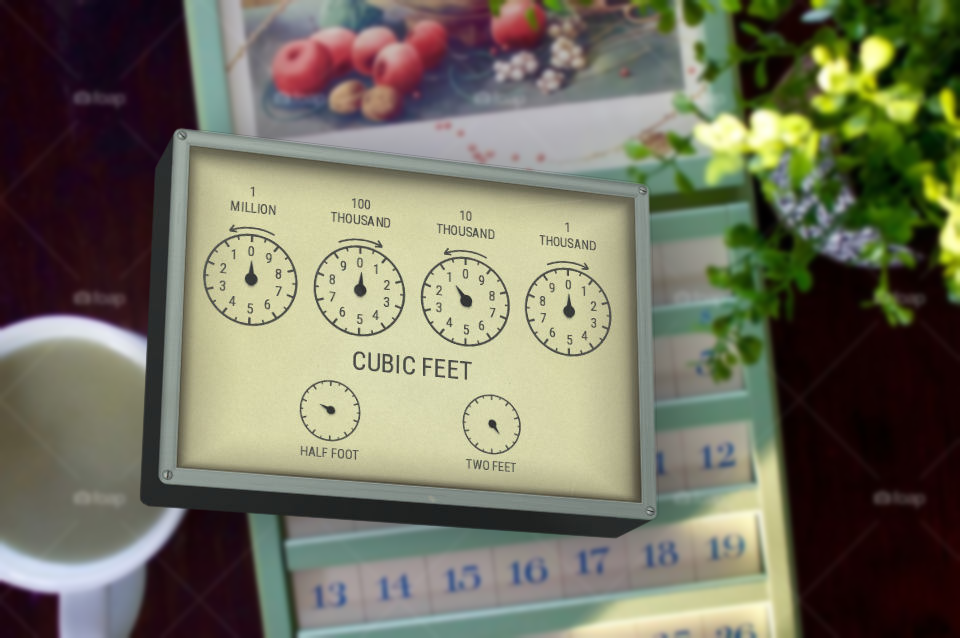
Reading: 1000; ft³
